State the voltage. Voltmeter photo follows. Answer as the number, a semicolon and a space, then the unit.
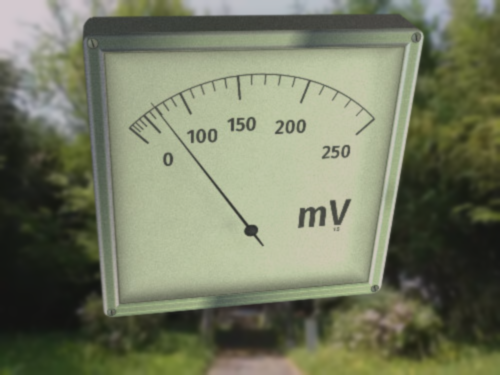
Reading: 70; mV
